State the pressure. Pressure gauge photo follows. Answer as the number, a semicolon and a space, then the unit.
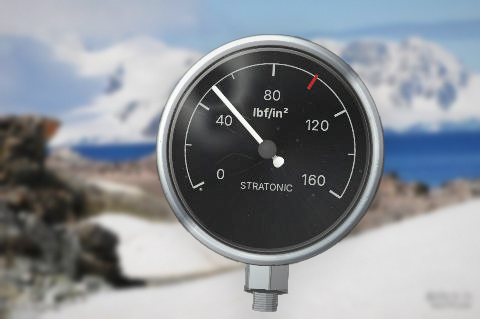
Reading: 50; psi
